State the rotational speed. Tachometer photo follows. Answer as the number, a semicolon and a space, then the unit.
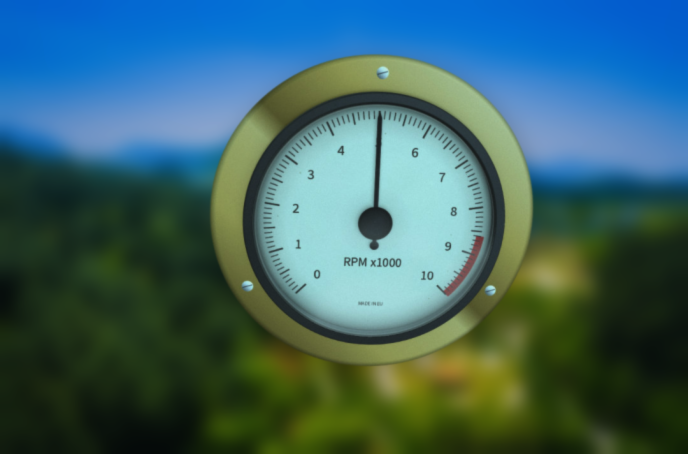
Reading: 5000; rpm
